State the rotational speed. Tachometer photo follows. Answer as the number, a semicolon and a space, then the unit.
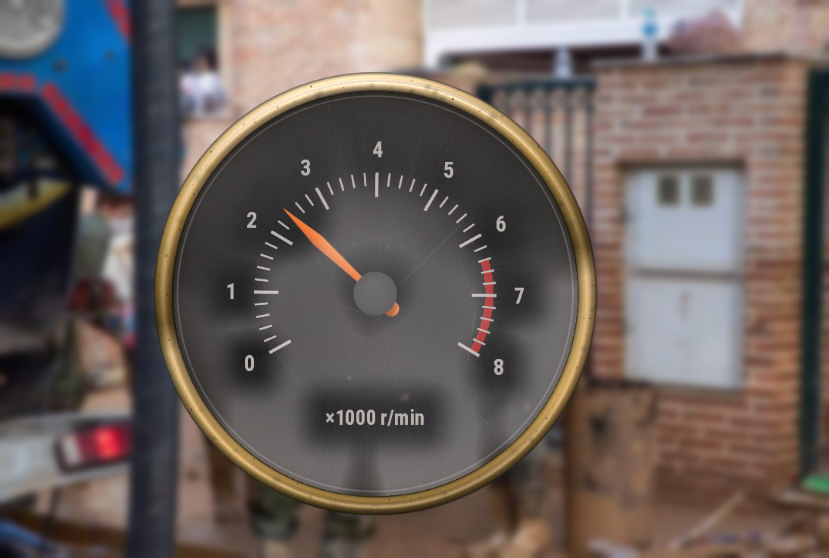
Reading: 2400; rpm
